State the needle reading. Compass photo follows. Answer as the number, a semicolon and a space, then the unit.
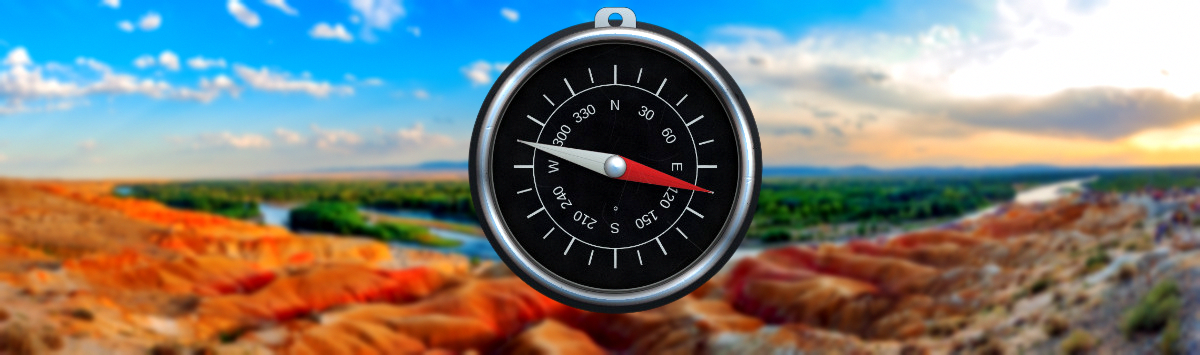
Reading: 105; °
